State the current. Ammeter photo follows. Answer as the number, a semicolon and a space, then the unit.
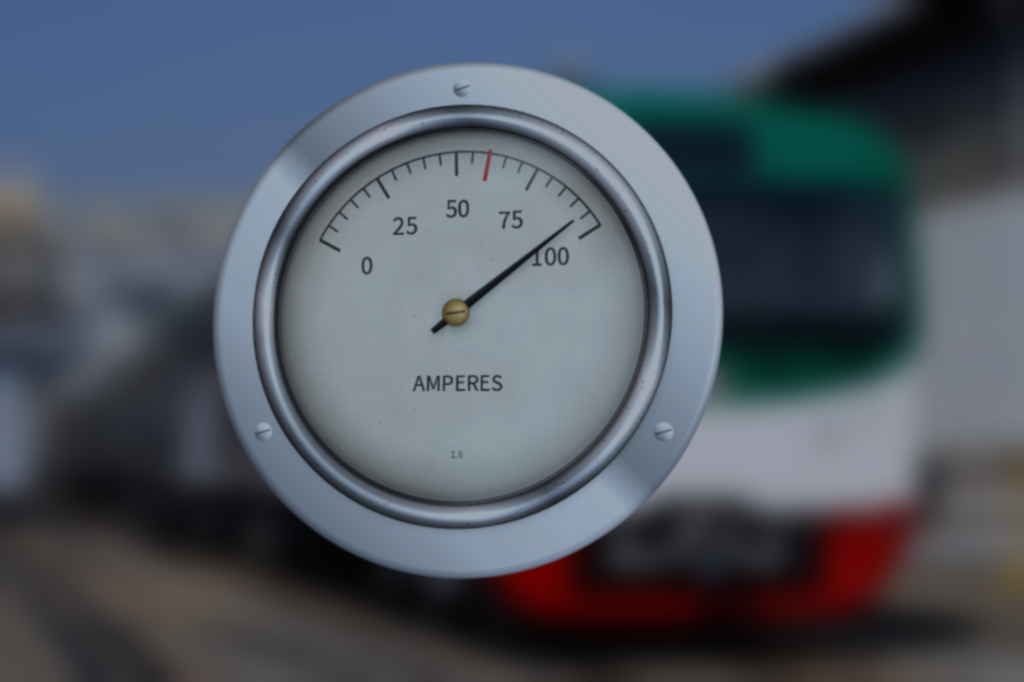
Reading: 95; A
